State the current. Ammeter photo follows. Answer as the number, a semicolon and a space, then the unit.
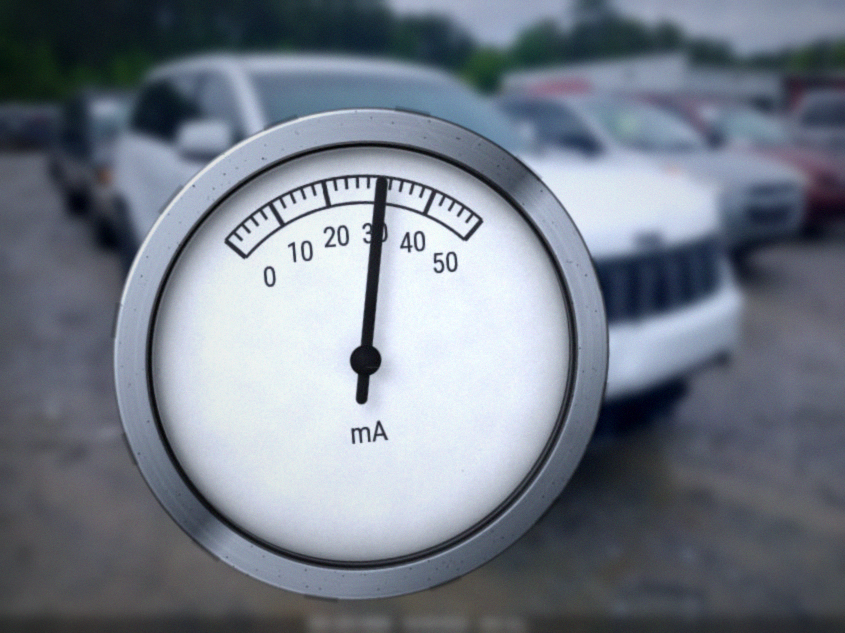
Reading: 30; mA
